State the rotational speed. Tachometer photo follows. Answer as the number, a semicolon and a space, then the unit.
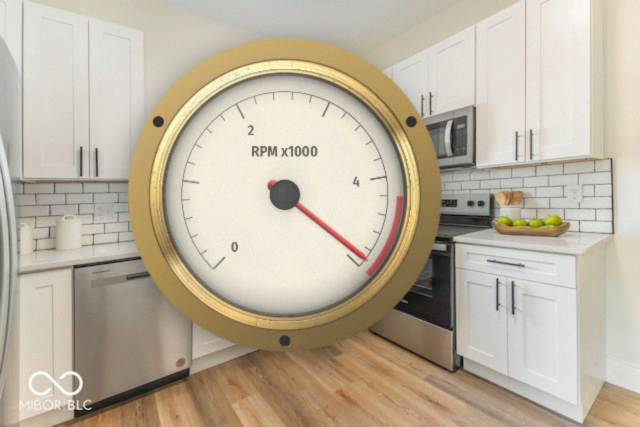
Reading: 4900; rpm
